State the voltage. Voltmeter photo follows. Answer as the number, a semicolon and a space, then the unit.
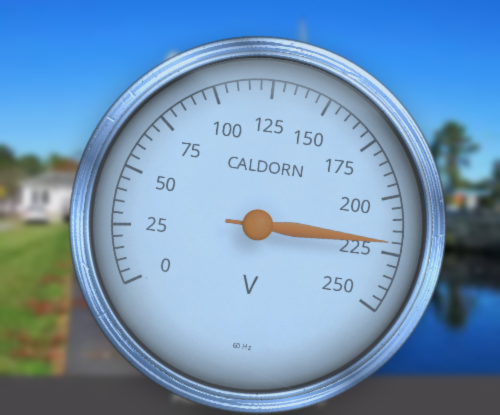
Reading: 220; V
